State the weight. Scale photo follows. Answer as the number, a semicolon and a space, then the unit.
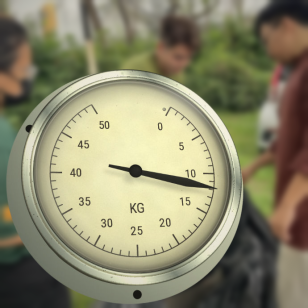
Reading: 12; kg
